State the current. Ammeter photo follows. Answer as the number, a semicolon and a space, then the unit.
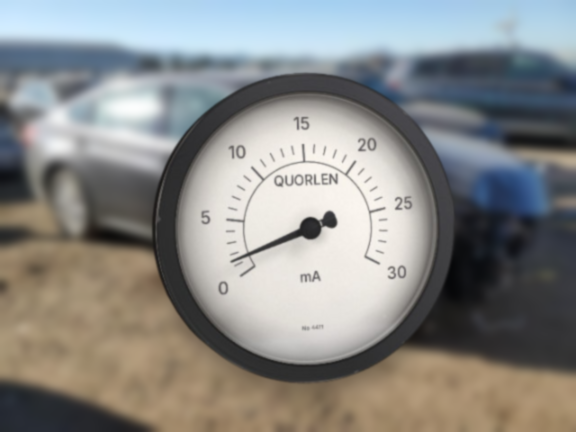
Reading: 1.5; mA
